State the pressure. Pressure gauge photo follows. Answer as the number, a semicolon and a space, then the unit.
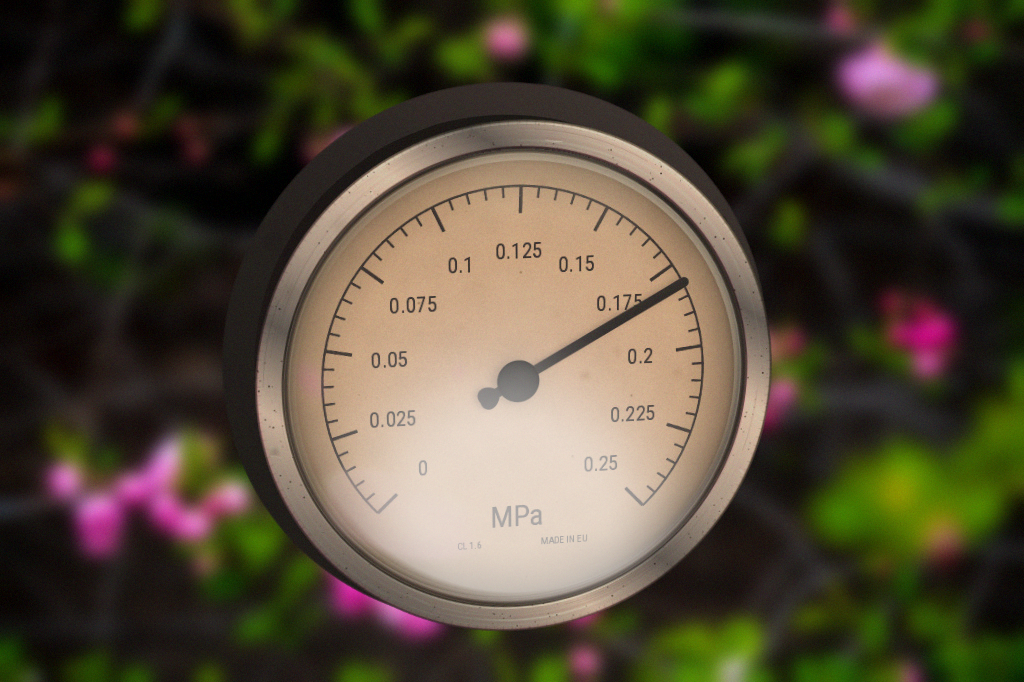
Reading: 0.18; MPa
